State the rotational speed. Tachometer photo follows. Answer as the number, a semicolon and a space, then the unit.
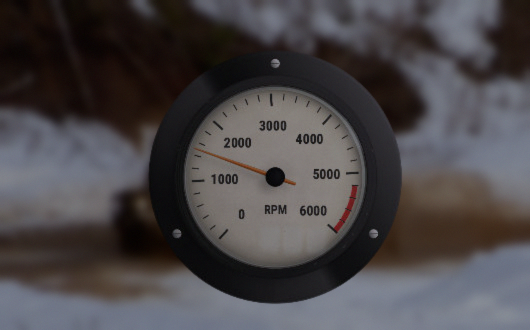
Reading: 1500; rpm
